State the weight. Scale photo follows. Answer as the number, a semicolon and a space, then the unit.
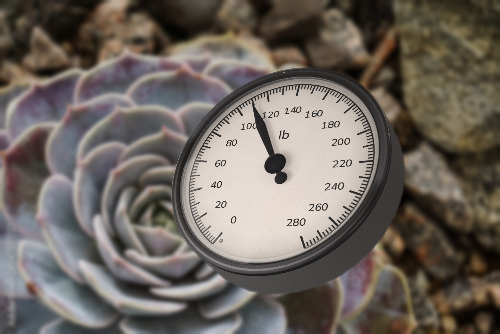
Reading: 110; lb
